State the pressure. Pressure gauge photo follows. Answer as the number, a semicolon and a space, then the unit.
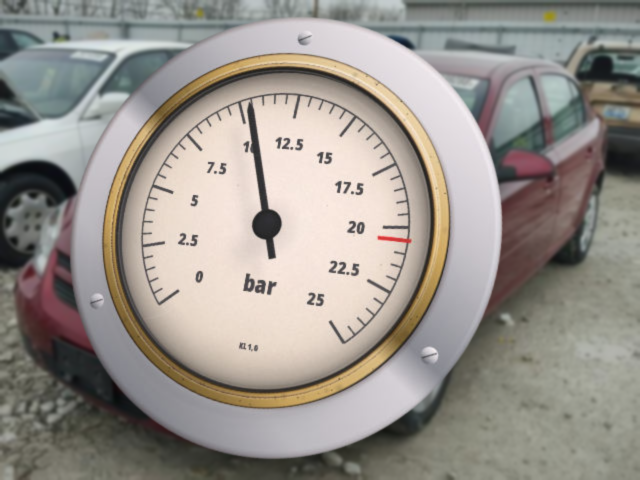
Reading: 10.5; bar
